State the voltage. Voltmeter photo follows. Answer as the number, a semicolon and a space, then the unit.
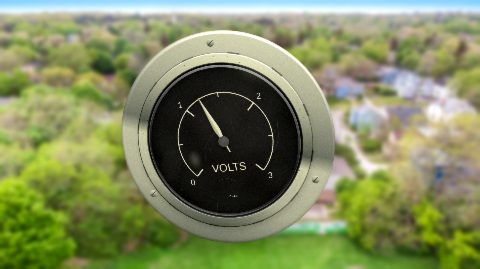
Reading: 1.25; V
